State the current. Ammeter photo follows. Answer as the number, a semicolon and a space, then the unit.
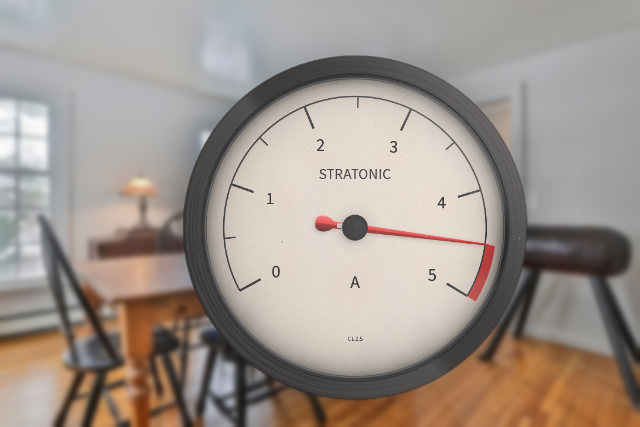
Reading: 4.5; A
